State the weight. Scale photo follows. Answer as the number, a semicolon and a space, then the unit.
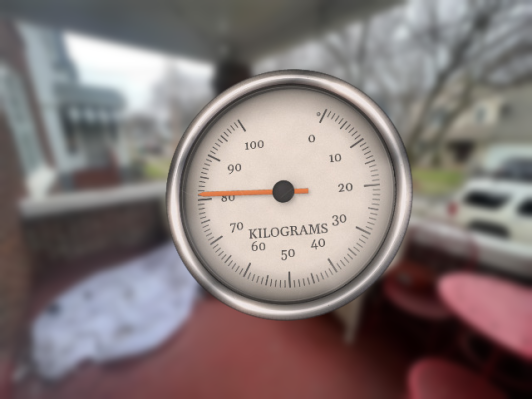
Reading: 81; kg
